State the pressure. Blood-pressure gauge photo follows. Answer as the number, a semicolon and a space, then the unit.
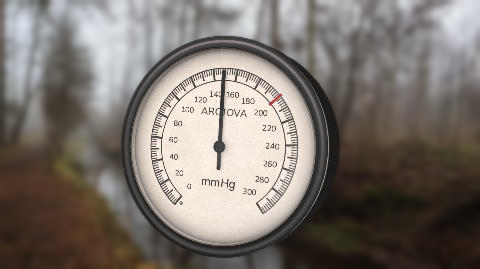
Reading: 150; mmHg
